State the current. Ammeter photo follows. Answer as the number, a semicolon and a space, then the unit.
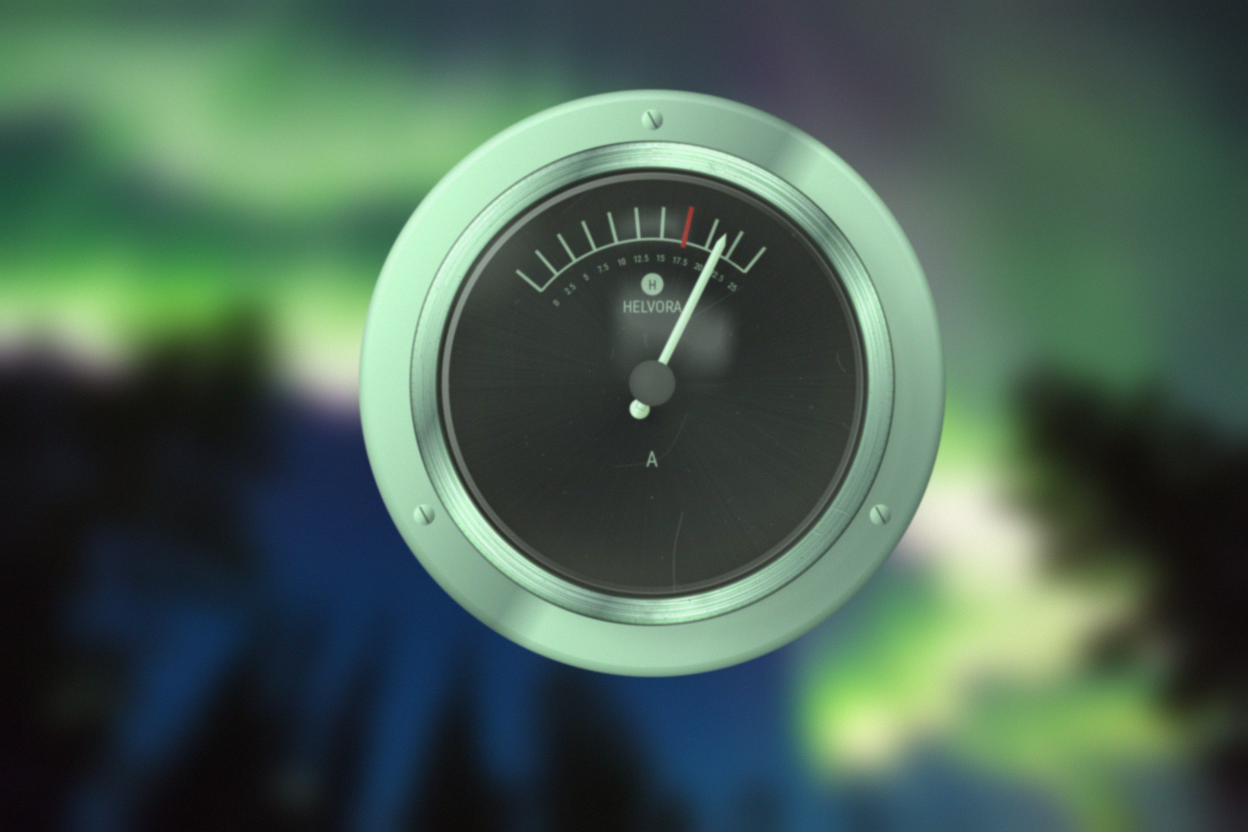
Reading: 21.25; A
